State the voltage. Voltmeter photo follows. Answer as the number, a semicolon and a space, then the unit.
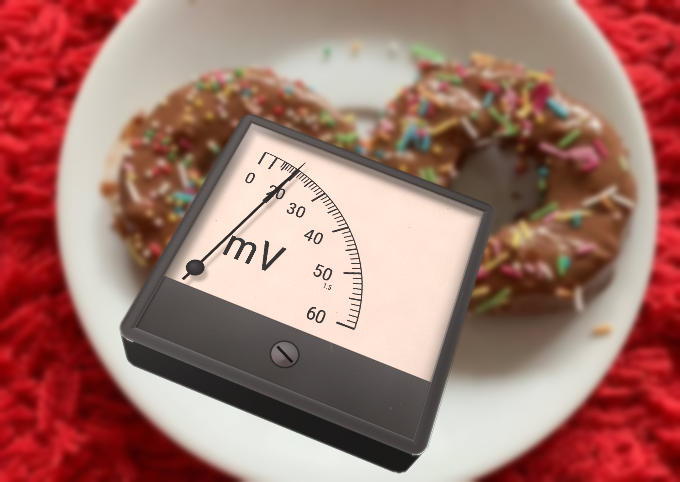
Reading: 20; mV
